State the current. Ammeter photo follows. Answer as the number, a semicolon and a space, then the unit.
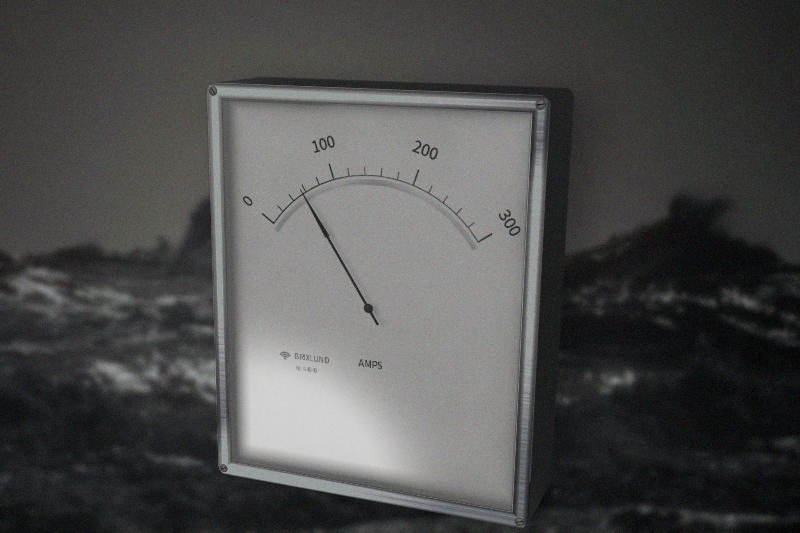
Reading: 60; A
